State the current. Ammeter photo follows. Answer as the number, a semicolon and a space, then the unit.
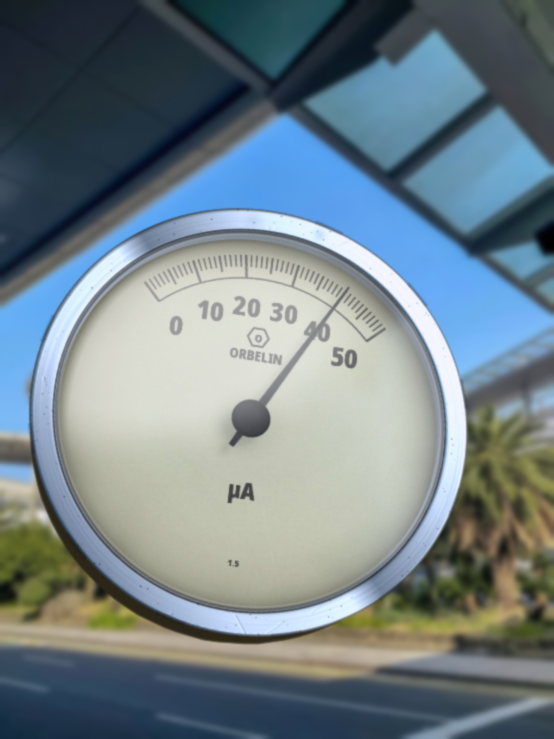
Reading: 40; µA
